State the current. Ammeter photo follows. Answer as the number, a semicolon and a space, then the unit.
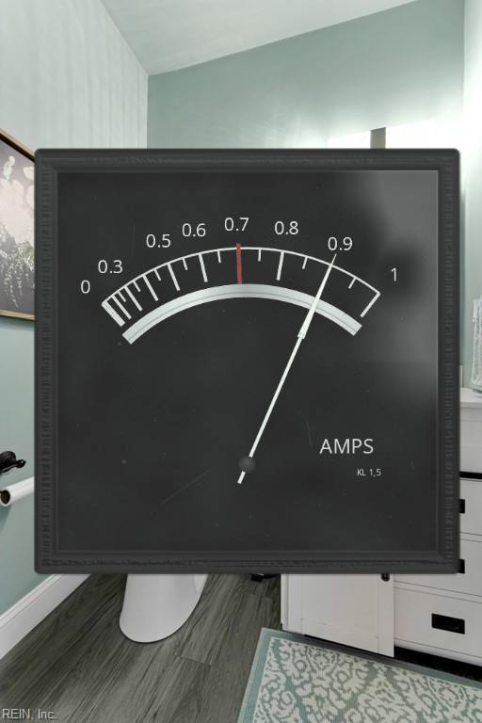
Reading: 0.9; A
